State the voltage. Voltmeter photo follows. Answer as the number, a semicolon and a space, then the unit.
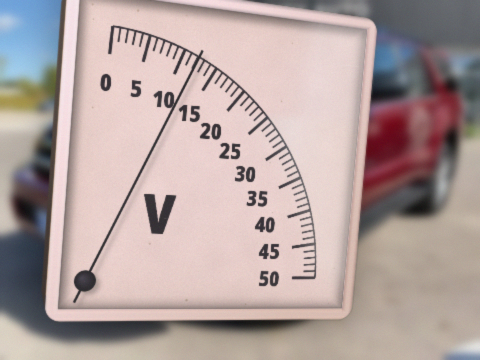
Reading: 12; V
